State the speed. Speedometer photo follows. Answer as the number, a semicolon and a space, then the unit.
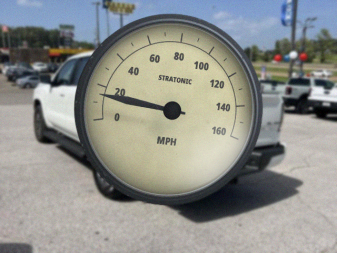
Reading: 15; mph
